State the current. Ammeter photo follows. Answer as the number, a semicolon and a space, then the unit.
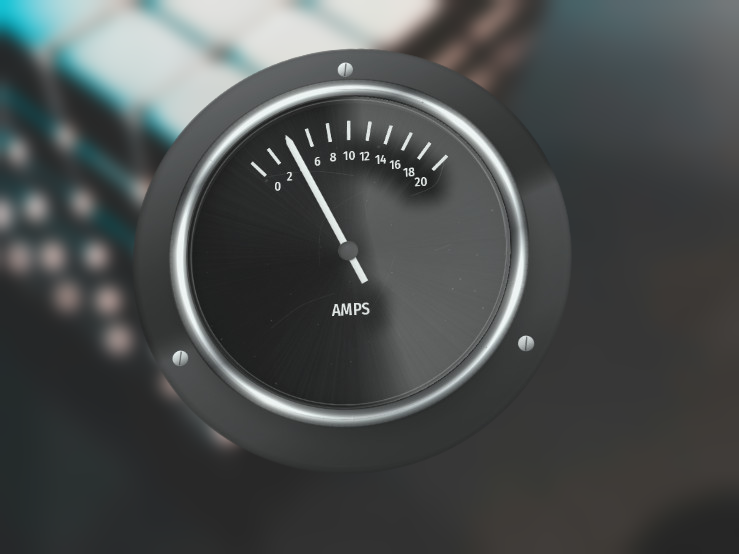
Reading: 4; A
